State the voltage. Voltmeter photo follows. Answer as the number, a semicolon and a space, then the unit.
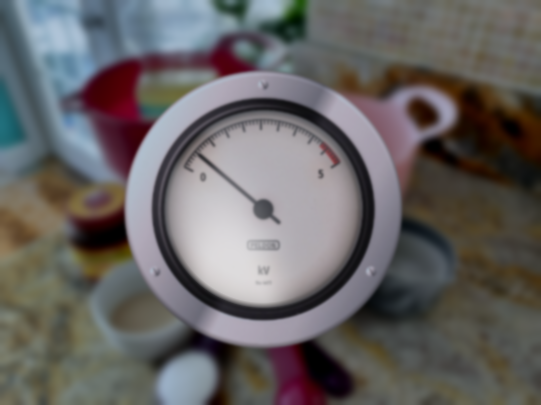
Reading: 0.5; kV
